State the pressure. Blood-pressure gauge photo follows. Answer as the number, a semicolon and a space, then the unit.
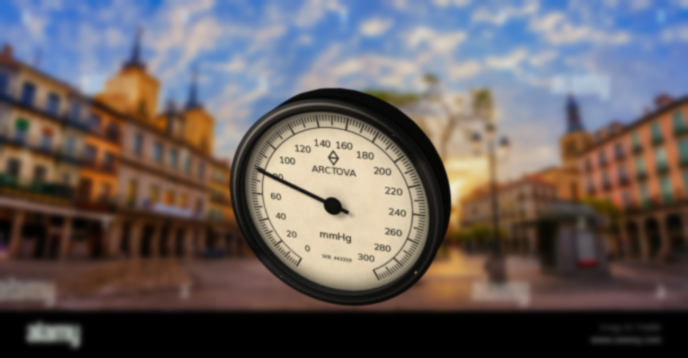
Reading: 80; mmHg
